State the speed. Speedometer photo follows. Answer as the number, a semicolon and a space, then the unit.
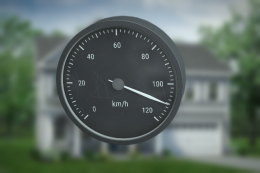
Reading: 110; km/h
